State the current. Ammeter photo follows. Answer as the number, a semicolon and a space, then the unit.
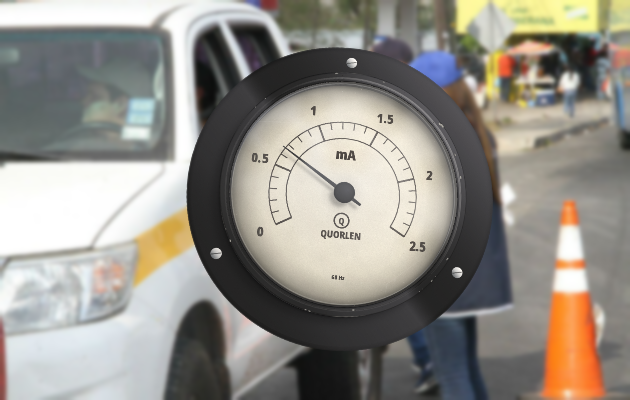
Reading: 0.65; mA
